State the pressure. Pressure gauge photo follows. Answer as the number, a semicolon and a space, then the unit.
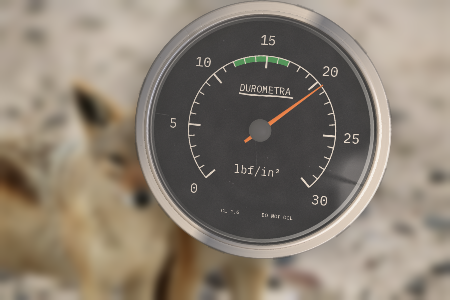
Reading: 20.5; psi
